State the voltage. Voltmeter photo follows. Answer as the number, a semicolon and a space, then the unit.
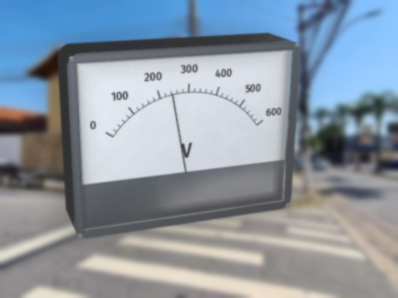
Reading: 240; V
